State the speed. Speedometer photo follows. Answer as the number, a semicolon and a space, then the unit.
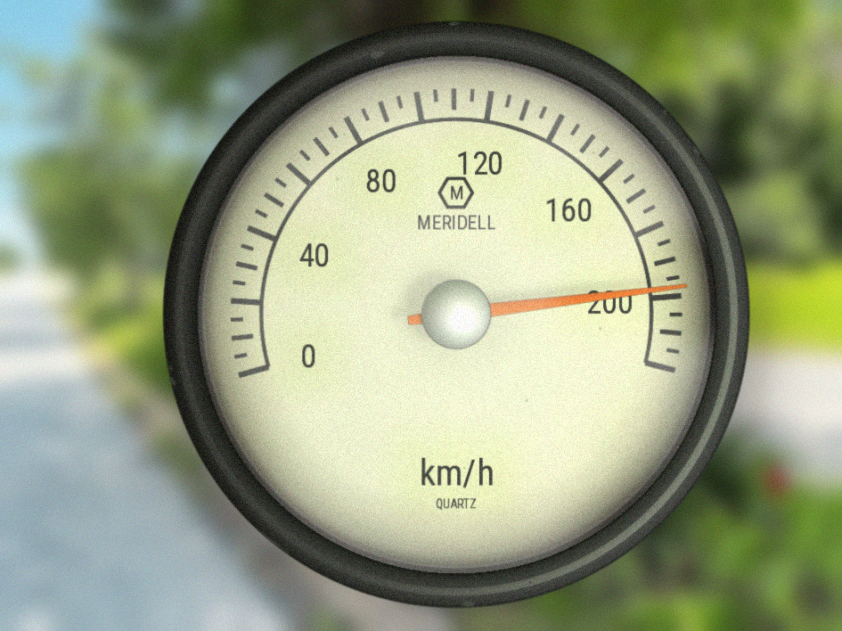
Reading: 197.5; km/h
